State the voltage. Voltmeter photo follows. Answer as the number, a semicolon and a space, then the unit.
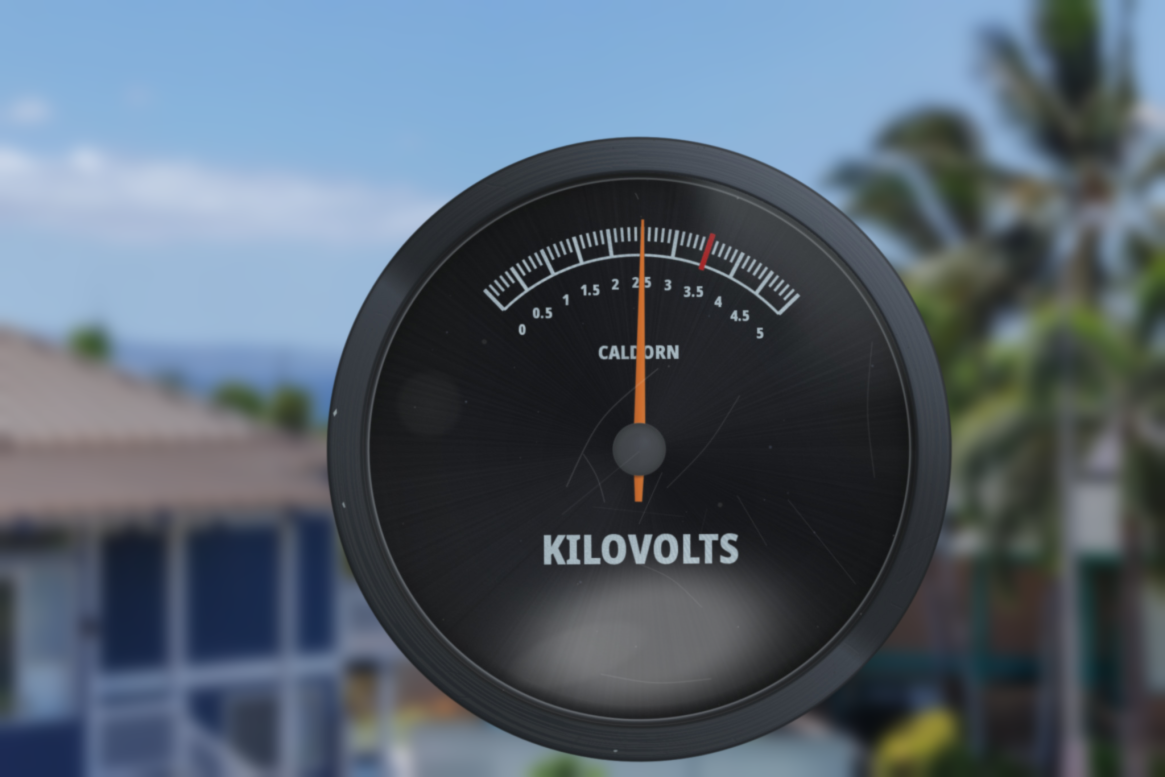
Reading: 2.5; kV
